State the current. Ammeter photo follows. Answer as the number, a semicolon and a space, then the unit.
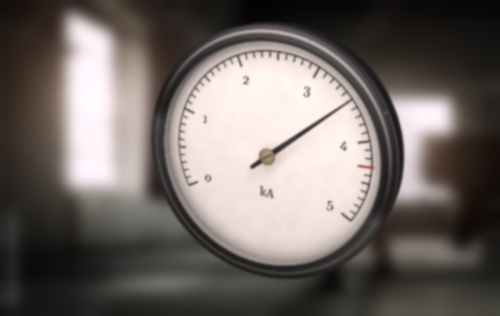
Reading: 3.5; kA
